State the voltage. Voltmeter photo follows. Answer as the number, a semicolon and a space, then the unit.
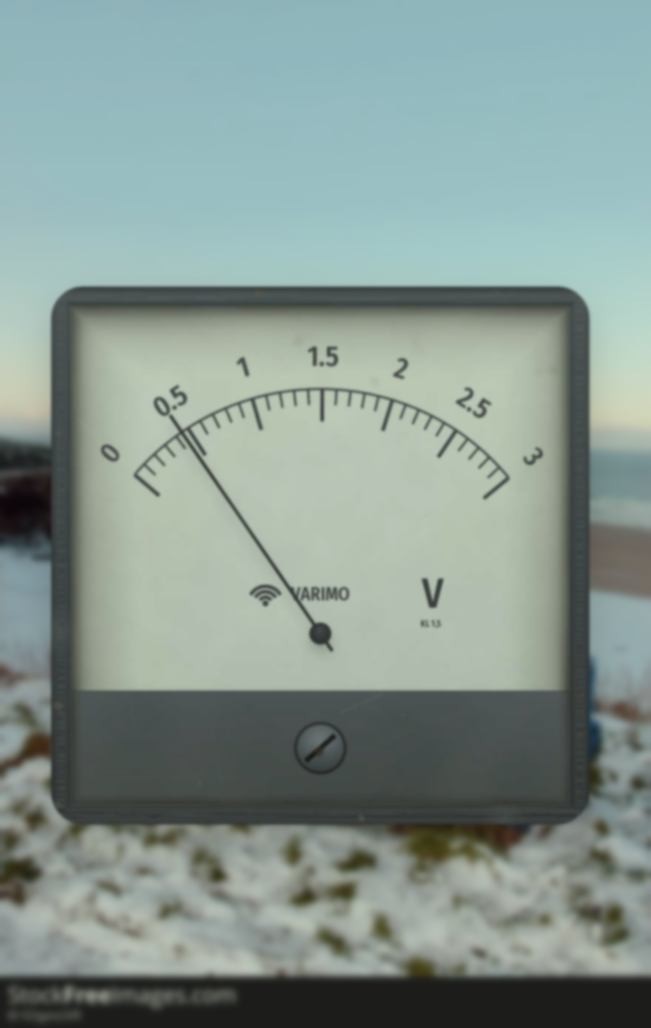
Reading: 0.45; V
